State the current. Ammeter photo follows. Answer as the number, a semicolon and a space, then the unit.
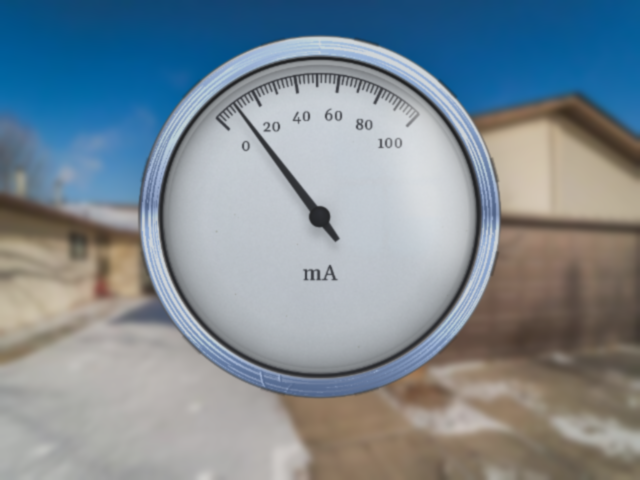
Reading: 10; mA
